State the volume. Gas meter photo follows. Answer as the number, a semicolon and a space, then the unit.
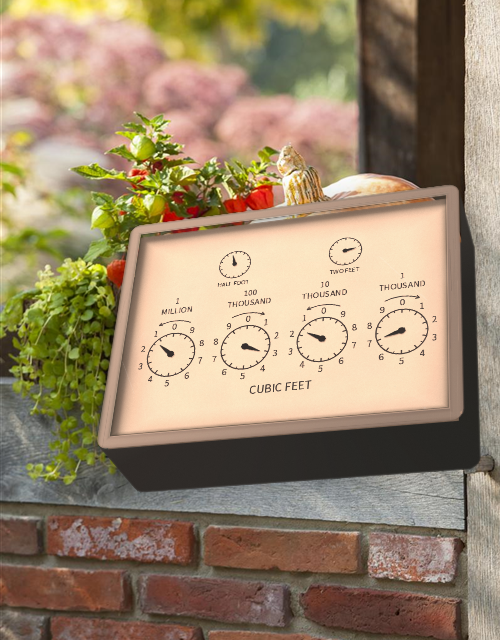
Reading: 131700; ft³
